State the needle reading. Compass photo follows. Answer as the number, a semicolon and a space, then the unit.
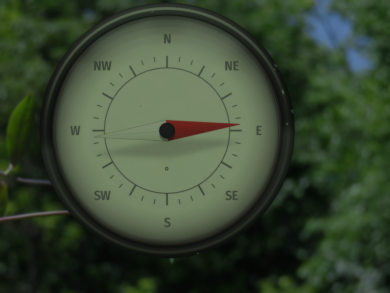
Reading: 85; °
